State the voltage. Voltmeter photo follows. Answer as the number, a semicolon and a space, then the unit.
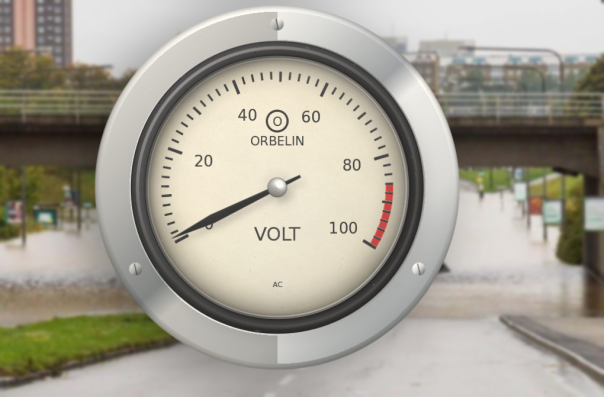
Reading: 1; V
